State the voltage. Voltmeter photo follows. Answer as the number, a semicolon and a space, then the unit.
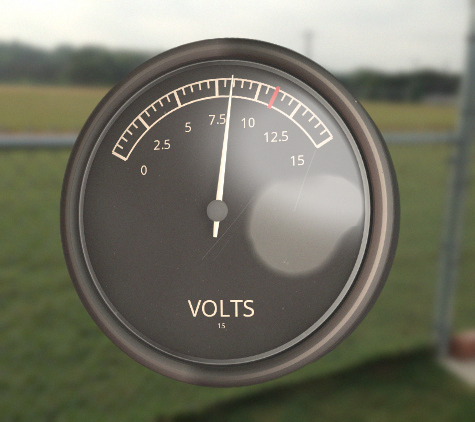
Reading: 8.5; V
